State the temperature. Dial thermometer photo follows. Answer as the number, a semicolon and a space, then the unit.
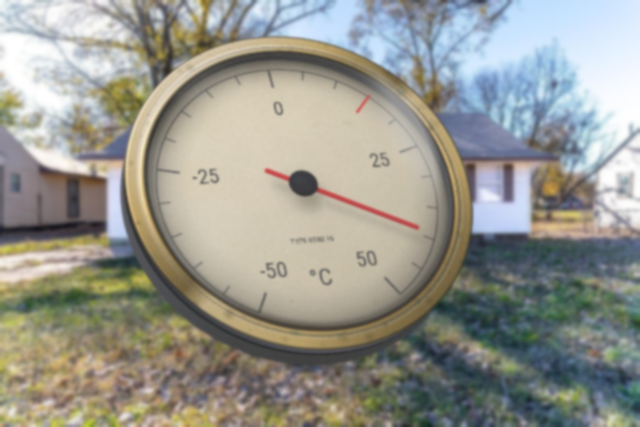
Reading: 40; °C
